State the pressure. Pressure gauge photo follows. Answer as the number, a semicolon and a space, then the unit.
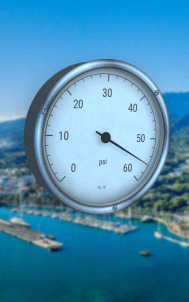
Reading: 56; psi
